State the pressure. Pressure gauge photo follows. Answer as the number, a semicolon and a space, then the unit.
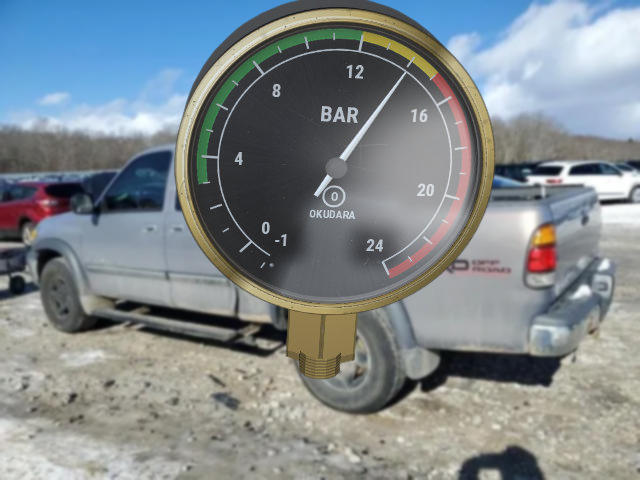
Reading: 14; bar
